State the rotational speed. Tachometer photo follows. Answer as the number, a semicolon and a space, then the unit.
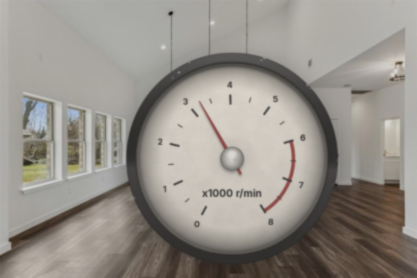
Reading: 3250; rpm
